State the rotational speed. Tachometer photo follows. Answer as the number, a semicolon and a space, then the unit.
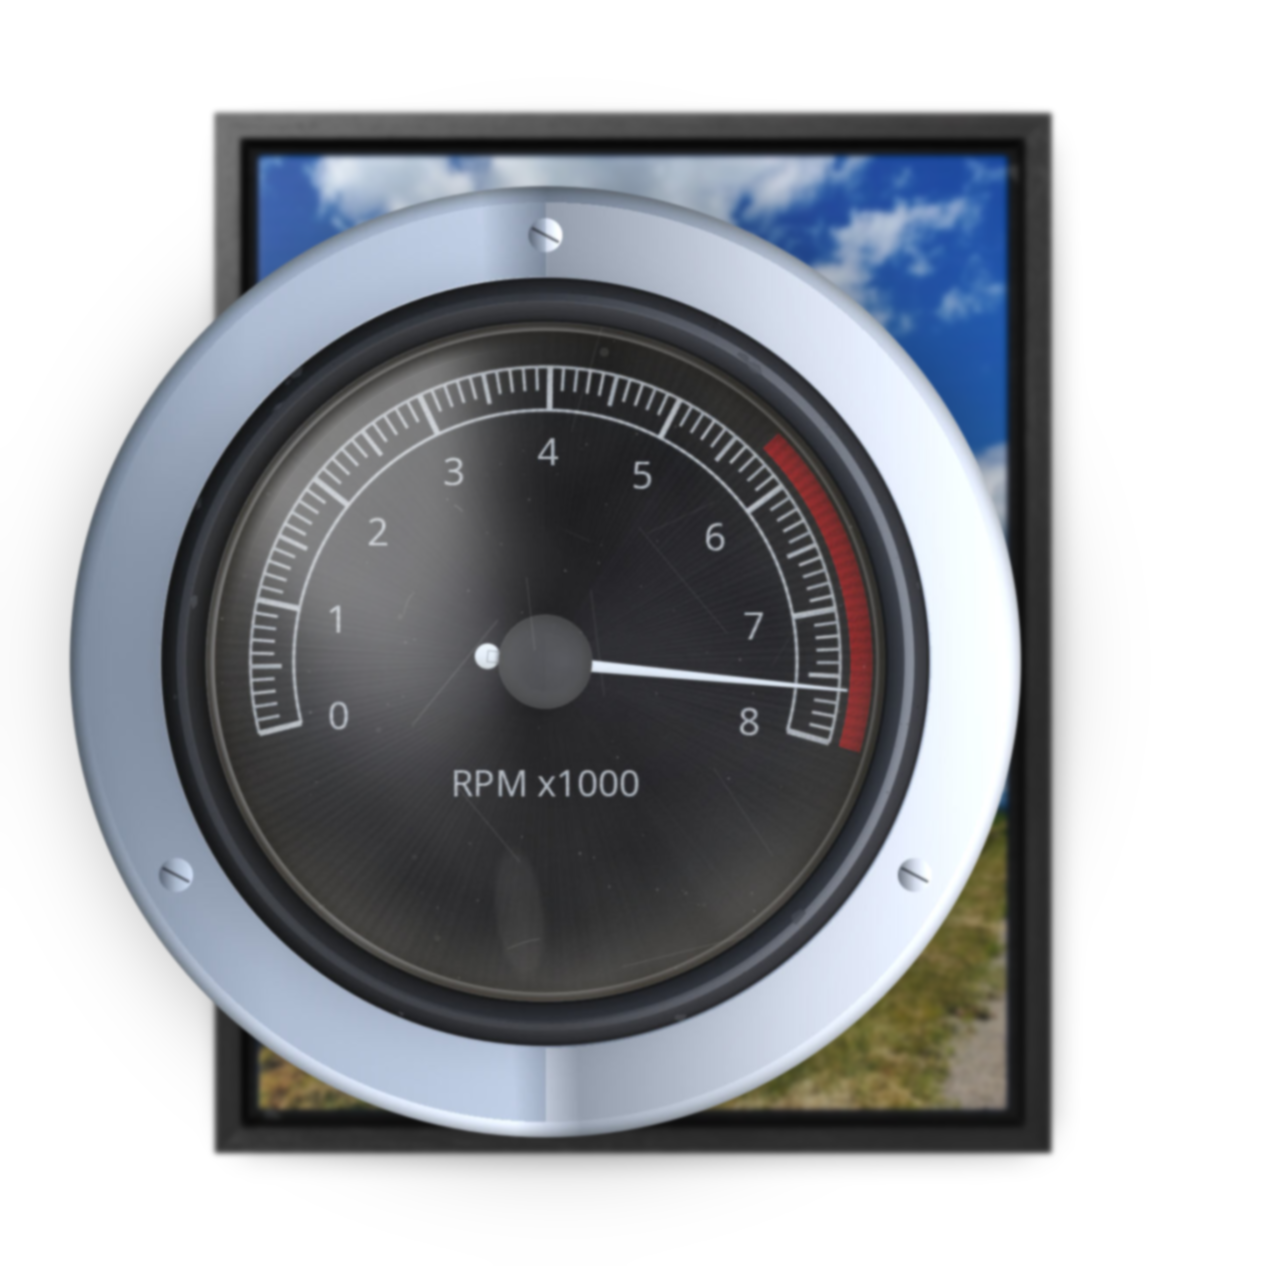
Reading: 7600; rpm
